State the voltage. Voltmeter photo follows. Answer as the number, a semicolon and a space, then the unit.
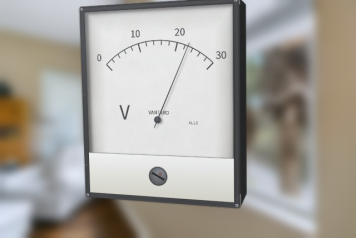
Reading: 23; V
